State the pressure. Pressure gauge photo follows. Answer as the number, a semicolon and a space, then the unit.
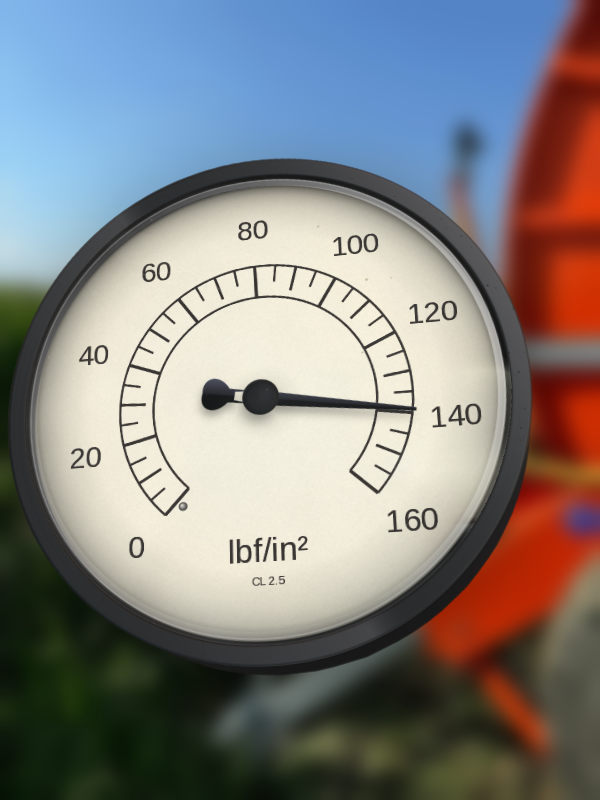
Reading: 140; psi
